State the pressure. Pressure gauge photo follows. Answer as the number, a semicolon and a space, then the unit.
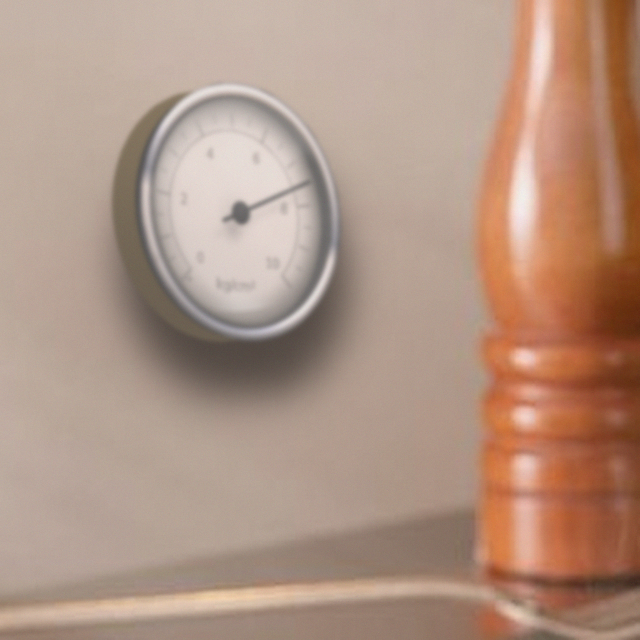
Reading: 7.5; kg/cm²
